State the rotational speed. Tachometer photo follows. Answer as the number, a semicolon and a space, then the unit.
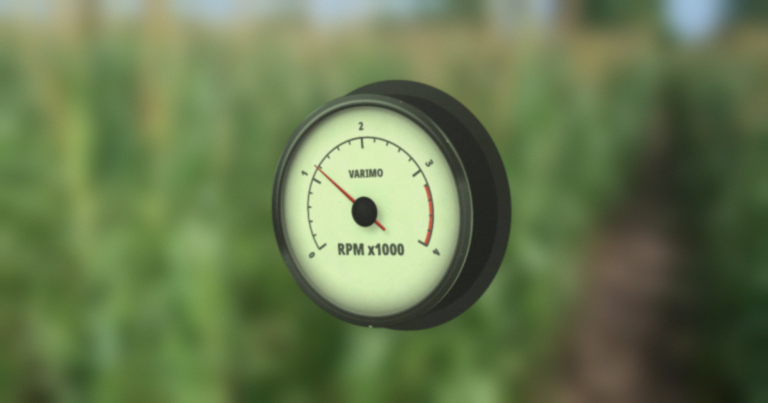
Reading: 1200; rpm
